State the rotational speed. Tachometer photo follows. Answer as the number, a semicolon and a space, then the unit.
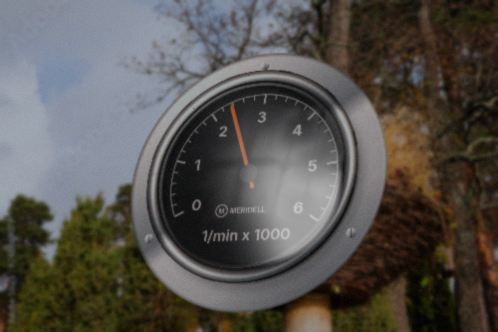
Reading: 2400; rpm
